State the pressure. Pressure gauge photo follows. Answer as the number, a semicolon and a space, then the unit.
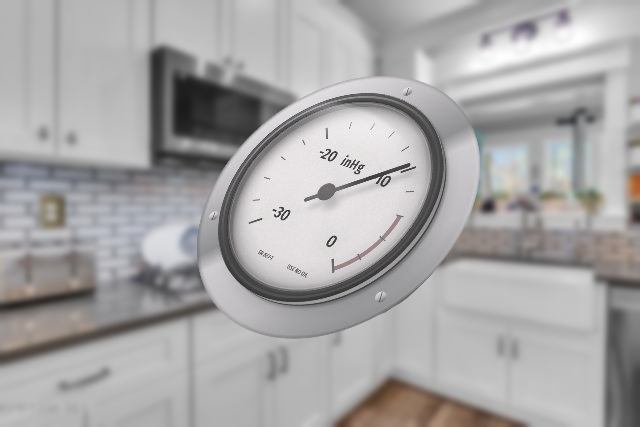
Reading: -10; inHg
